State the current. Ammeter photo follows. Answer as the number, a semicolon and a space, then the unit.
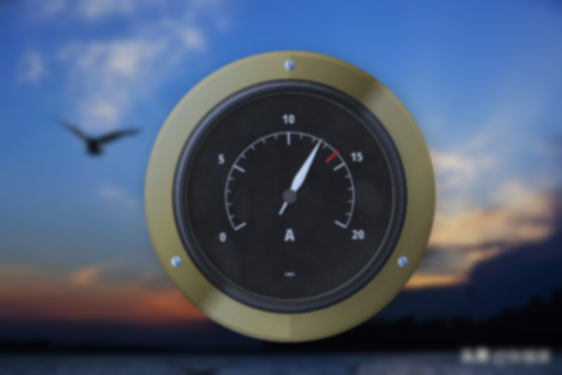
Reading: 12.5; A
